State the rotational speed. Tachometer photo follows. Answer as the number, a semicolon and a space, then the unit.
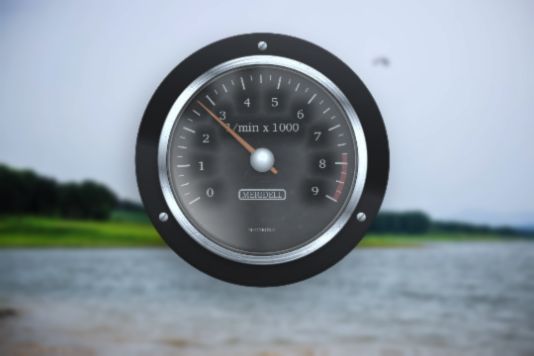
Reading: 2750; rpm
